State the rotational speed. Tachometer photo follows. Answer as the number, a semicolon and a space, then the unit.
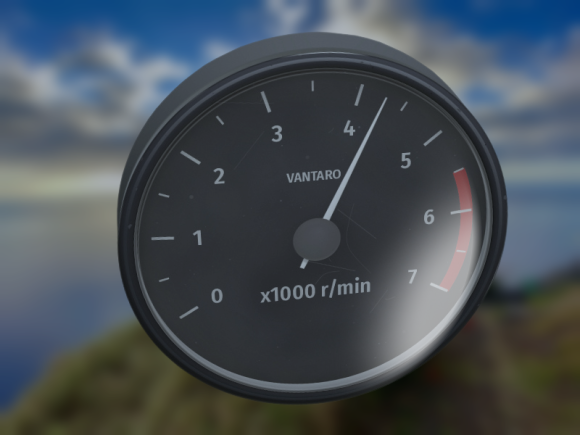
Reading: 4250; rpm
